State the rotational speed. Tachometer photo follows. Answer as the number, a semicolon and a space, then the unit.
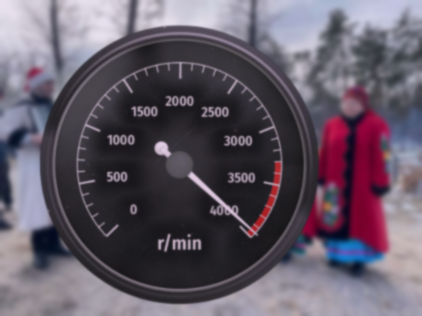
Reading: 3950; rpm
